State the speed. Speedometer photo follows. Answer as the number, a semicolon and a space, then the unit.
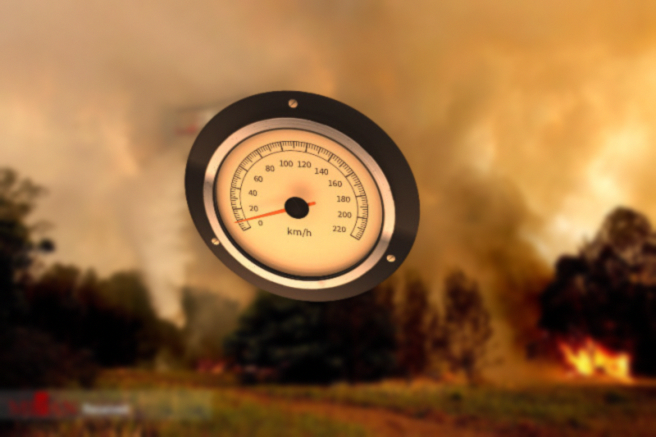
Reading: 10; km/h
